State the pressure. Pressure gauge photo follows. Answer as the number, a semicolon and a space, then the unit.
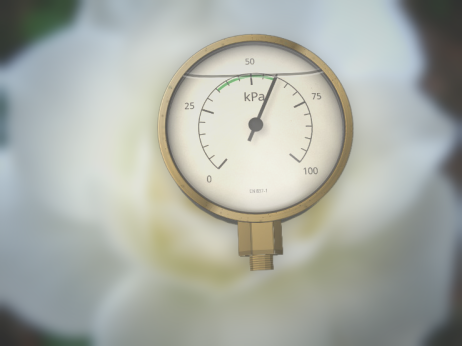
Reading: 60; kPa
